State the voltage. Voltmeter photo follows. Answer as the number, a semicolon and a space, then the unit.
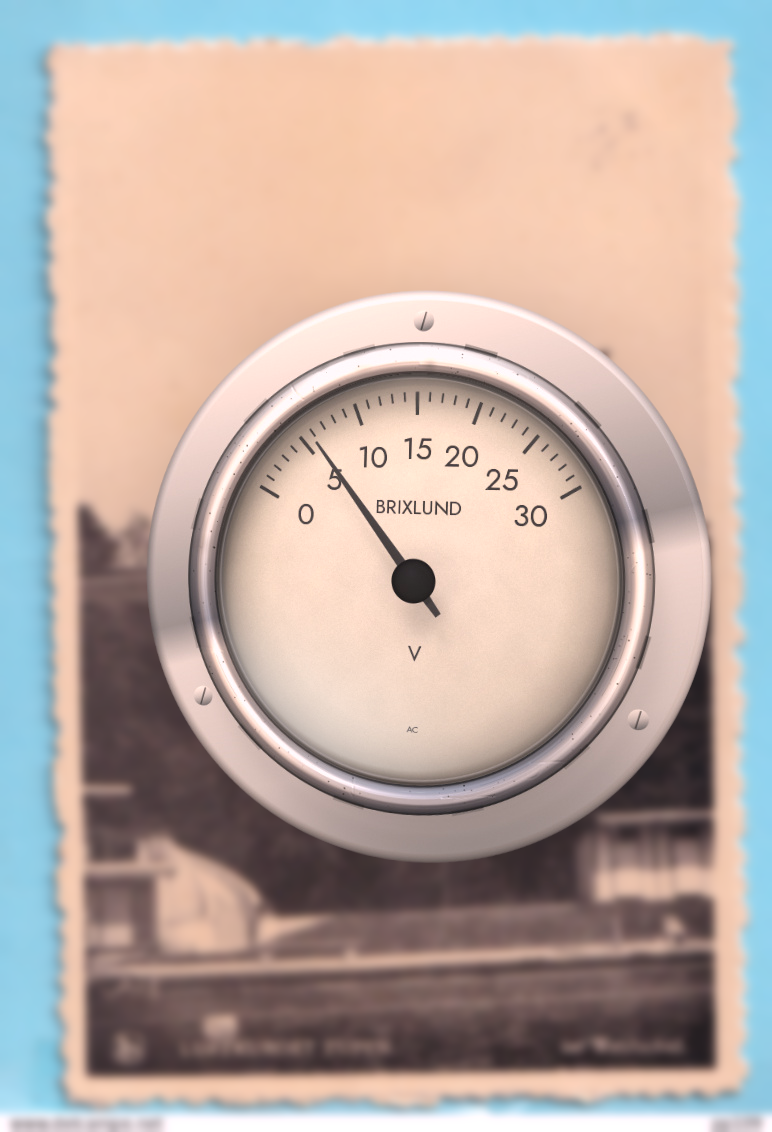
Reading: 6; V
